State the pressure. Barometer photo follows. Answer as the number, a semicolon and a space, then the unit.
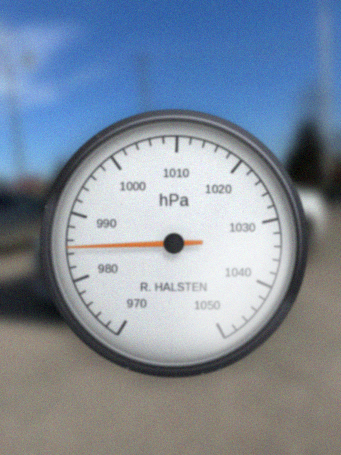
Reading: 985; hPa
